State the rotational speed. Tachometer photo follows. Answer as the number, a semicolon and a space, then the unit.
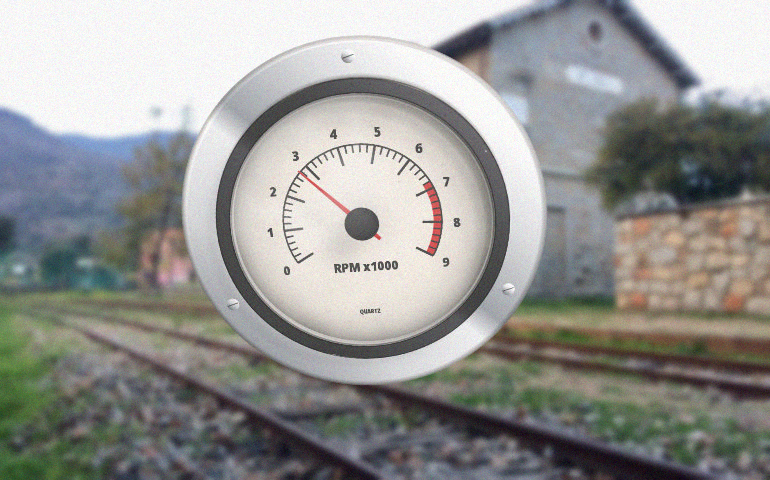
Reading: 2800; rpm
